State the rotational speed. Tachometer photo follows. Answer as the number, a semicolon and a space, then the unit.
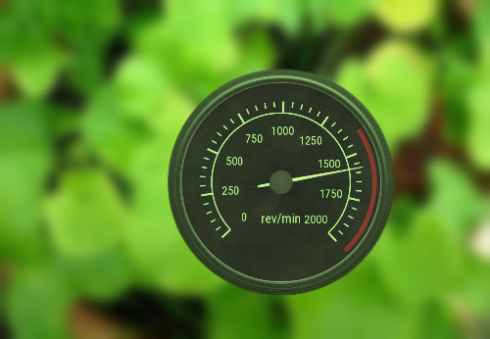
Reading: 1575; rpm
